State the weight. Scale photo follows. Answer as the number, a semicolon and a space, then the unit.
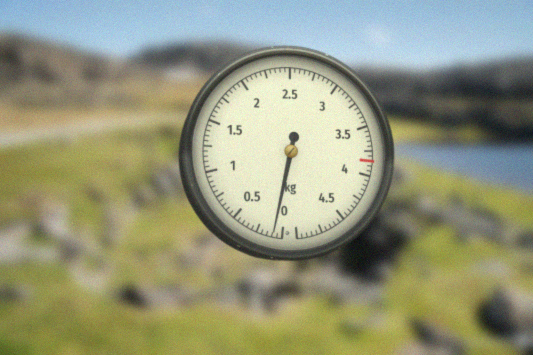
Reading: 0.1; kg
